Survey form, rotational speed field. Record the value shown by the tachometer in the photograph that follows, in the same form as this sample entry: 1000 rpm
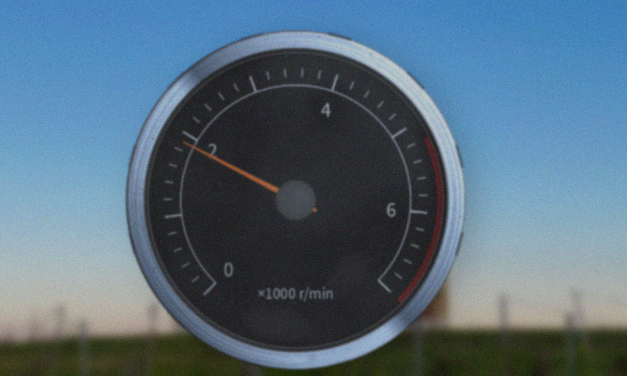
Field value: 1900 rpm
